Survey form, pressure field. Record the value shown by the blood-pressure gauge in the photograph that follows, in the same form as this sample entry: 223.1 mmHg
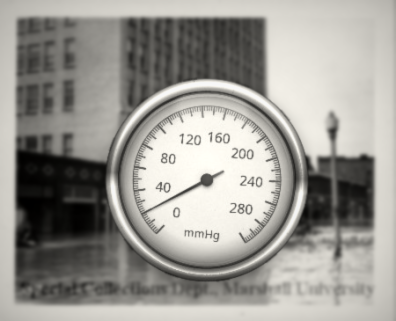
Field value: 20 mmHg
